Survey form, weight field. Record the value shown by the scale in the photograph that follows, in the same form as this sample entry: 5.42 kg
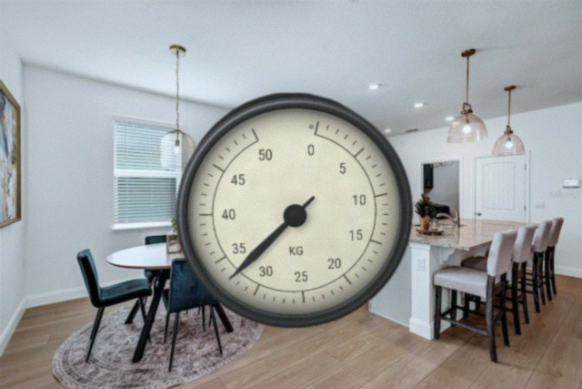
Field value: 33 kg
